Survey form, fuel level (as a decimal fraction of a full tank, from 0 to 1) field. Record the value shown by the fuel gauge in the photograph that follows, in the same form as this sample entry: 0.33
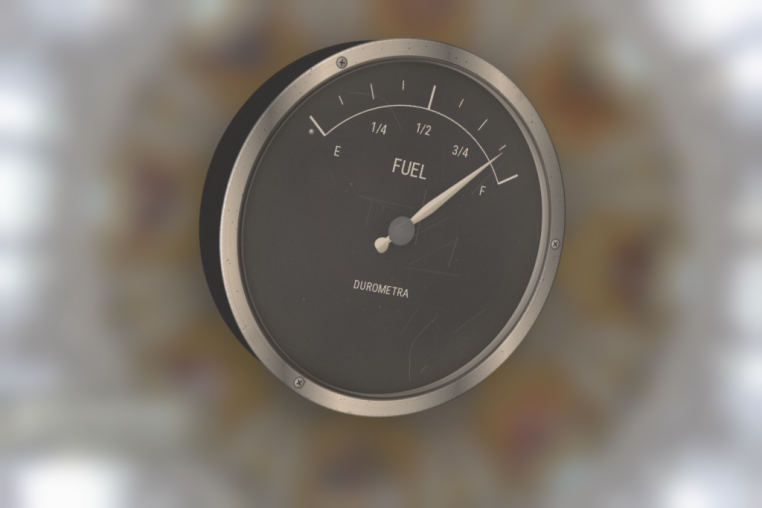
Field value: 0.875
